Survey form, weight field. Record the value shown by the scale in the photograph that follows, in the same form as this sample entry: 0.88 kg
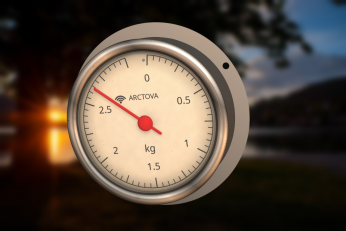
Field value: 2.65 kg
